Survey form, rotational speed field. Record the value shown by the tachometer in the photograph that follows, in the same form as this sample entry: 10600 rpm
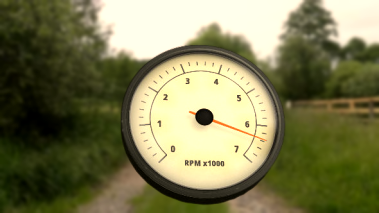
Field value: 6400 rpm
